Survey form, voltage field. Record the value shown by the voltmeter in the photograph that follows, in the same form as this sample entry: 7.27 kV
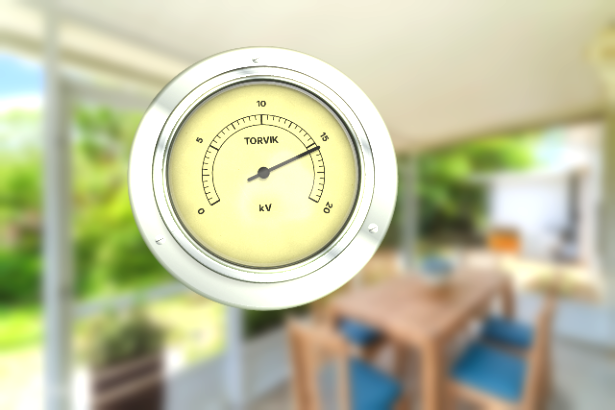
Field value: 15.5 kV
